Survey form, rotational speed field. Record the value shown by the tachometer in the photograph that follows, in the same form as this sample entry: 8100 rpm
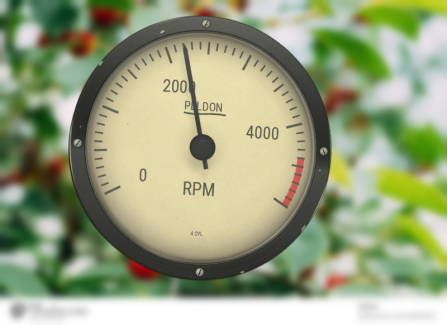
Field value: 2200 rpm
